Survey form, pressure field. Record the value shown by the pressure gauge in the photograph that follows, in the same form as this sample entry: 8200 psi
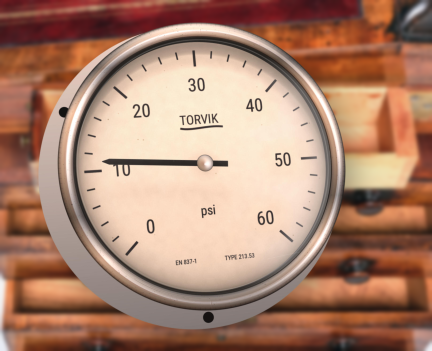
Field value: 11 psi
